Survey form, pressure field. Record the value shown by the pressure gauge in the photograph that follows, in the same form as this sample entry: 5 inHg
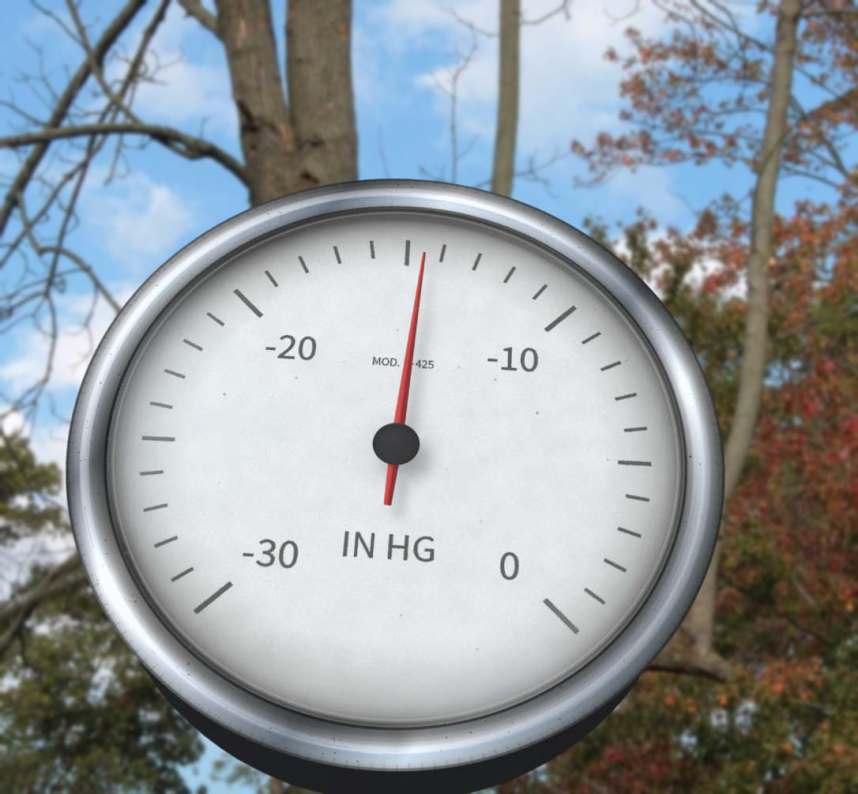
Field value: -14.5 inHg
